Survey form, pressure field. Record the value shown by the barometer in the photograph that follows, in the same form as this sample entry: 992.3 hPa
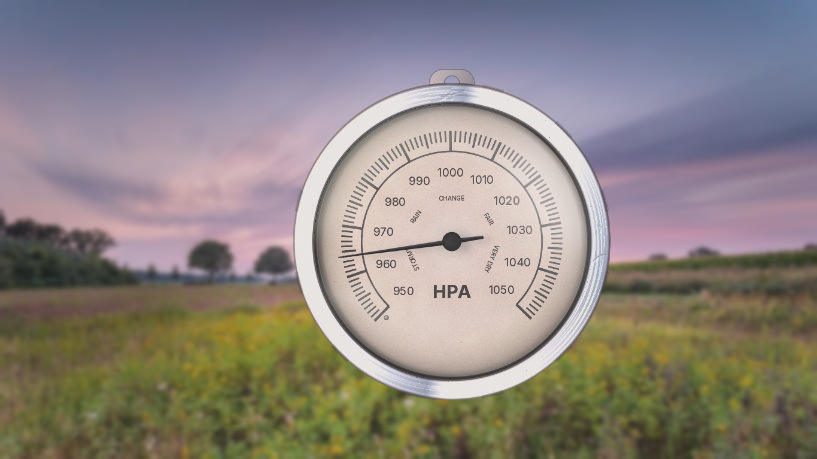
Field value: 964 hPa
